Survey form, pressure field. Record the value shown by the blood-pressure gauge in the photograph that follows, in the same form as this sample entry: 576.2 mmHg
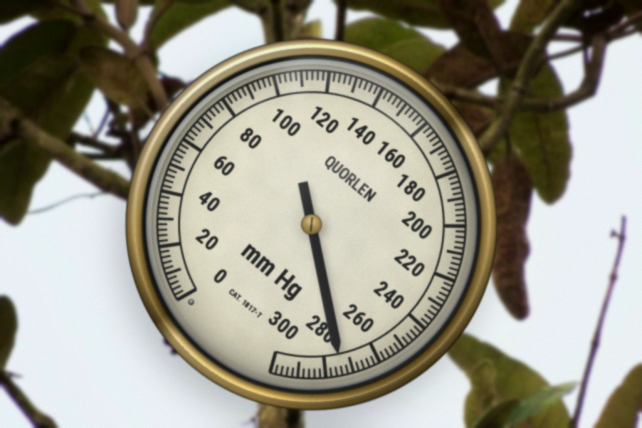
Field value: 274 mmHg
